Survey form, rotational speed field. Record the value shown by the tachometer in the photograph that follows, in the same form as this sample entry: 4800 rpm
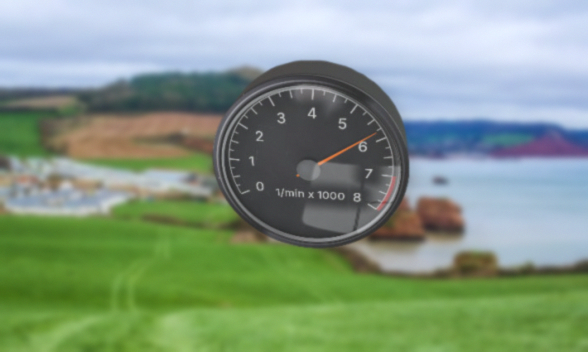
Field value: 5750 rpm
